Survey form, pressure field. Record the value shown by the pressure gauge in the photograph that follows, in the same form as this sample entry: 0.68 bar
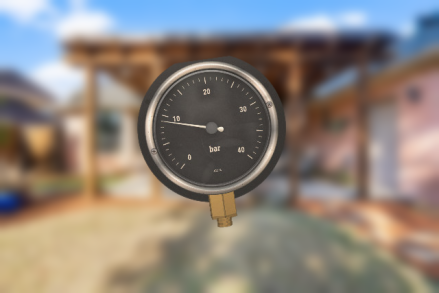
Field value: 9 bar
